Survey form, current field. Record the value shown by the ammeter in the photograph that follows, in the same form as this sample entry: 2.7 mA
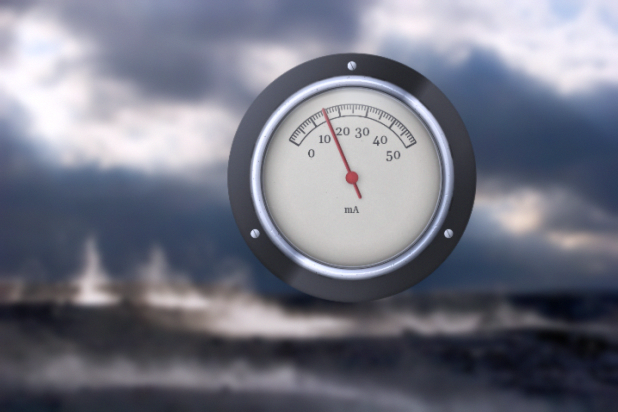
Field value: 15 mA
